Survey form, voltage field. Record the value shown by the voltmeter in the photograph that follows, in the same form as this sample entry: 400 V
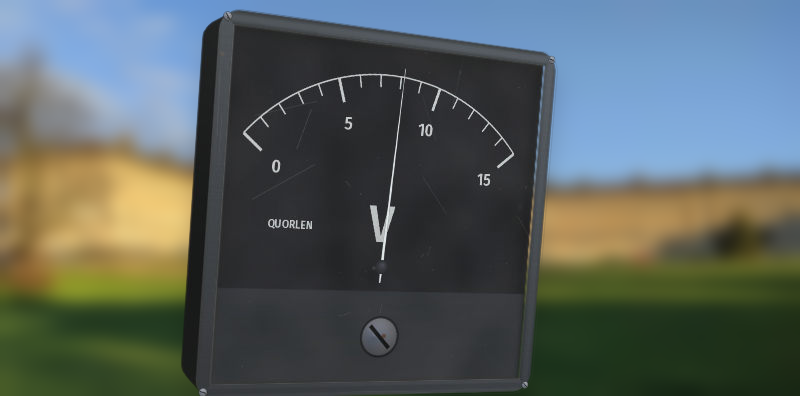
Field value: 8 V
